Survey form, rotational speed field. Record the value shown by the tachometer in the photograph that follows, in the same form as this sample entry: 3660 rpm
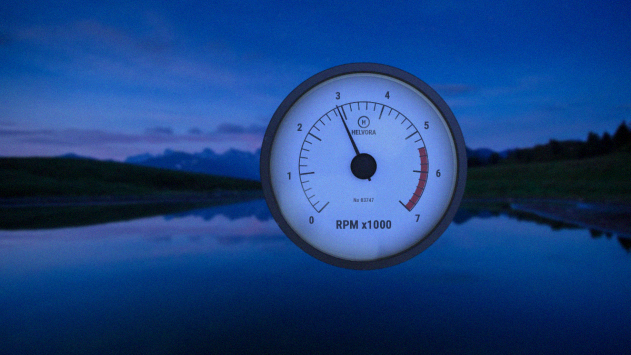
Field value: 2900 rpm
